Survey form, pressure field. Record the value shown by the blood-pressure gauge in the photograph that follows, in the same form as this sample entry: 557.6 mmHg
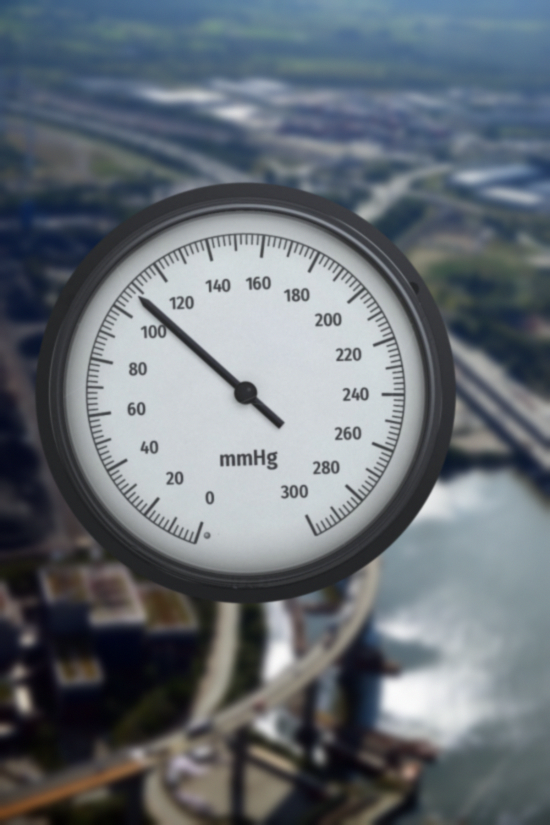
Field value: 108 mmHg
